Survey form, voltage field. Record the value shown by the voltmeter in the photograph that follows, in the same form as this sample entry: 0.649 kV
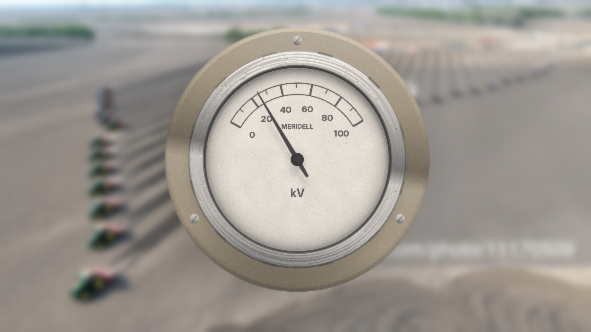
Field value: 25 kV
